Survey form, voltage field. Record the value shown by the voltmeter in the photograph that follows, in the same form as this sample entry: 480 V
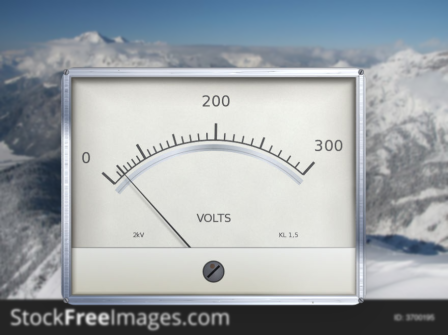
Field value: 50 V
